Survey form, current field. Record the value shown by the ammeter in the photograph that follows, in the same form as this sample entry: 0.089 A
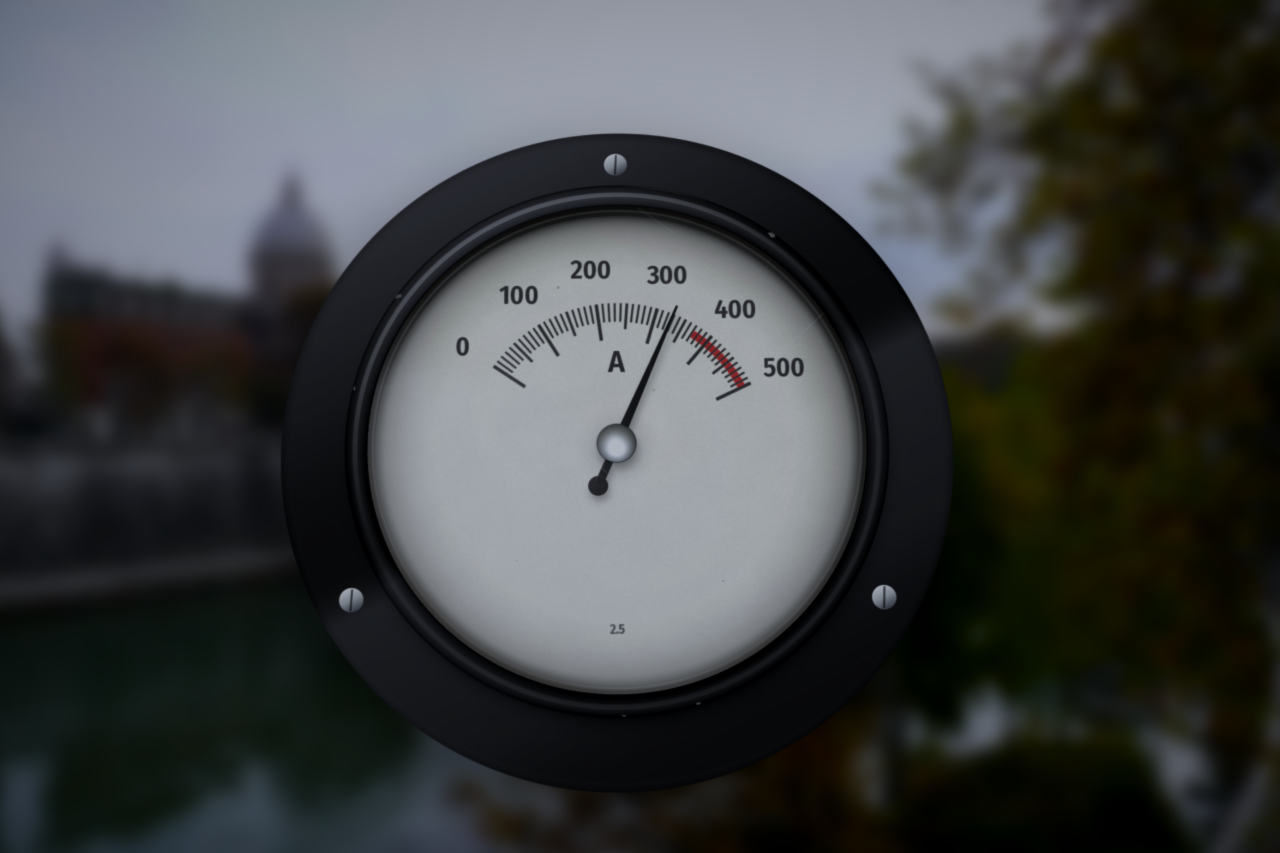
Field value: 330 A
